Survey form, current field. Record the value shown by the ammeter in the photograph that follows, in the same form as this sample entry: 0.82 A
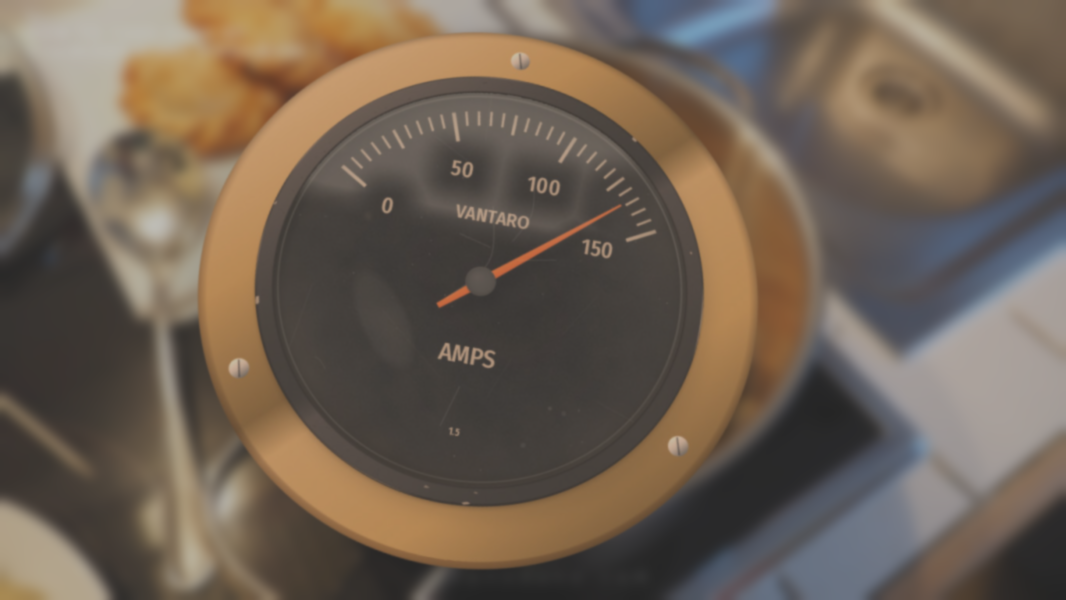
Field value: 135 A
